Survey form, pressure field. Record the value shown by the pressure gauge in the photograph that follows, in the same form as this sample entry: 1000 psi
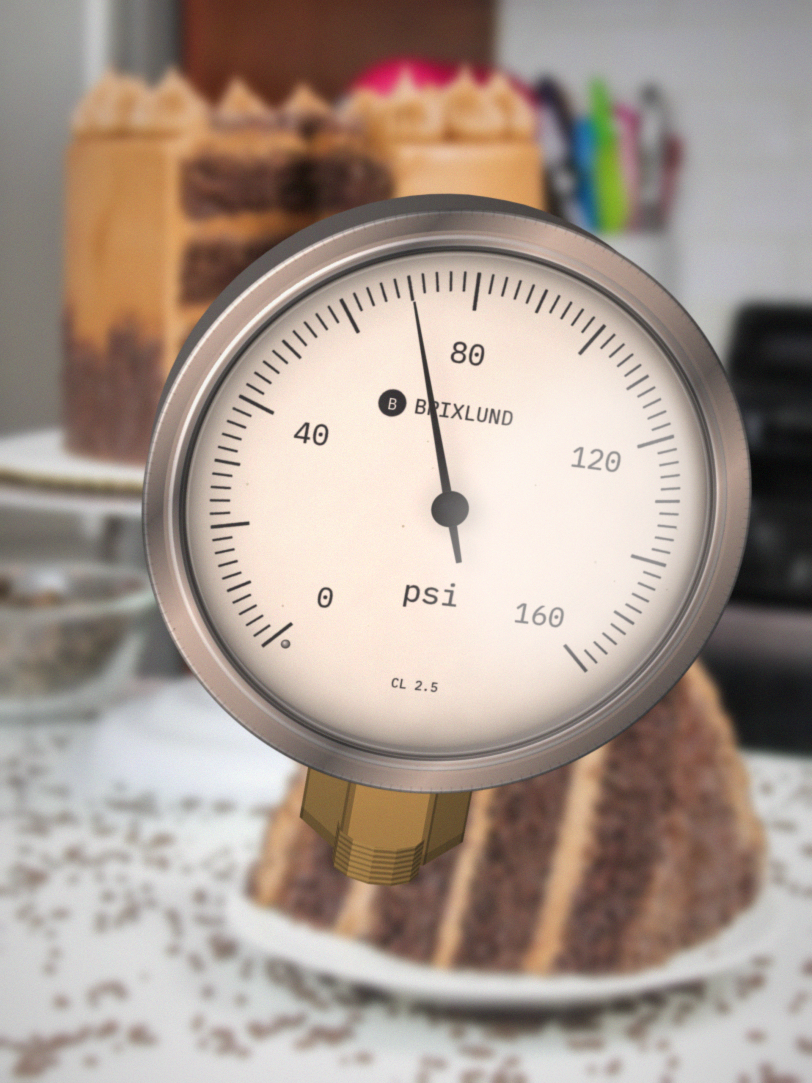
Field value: 70 psi
